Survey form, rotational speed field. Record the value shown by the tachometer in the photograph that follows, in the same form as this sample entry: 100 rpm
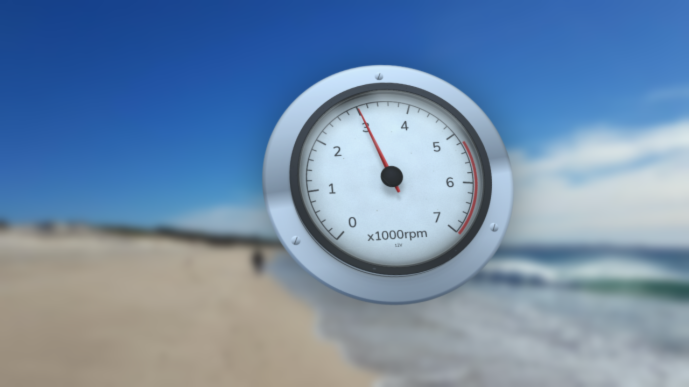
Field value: 3000 rpm
